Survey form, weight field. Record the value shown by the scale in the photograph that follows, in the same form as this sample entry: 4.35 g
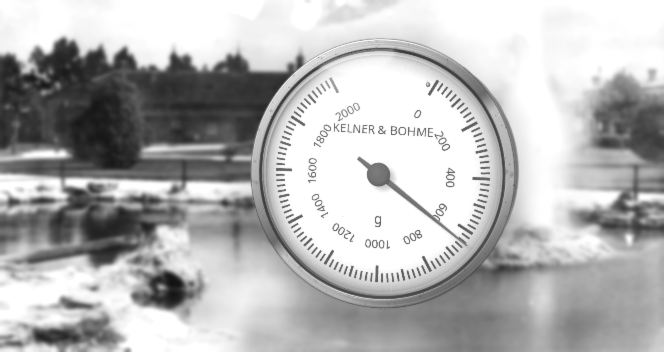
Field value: 640 g
